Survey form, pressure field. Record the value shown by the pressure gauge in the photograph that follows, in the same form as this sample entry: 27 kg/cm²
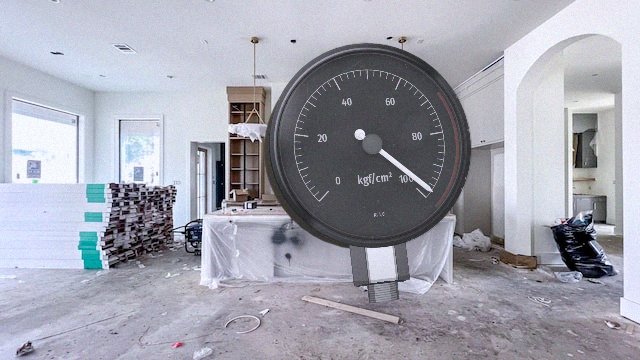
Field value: 98 kg/cm²
